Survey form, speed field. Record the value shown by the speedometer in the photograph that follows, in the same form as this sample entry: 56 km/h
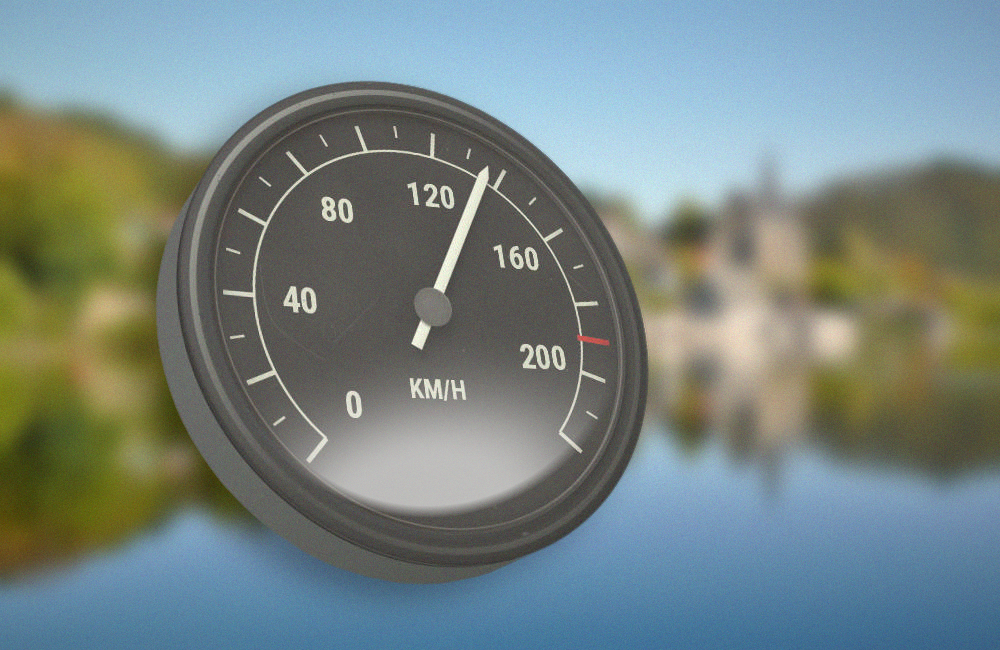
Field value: 135 km/h
